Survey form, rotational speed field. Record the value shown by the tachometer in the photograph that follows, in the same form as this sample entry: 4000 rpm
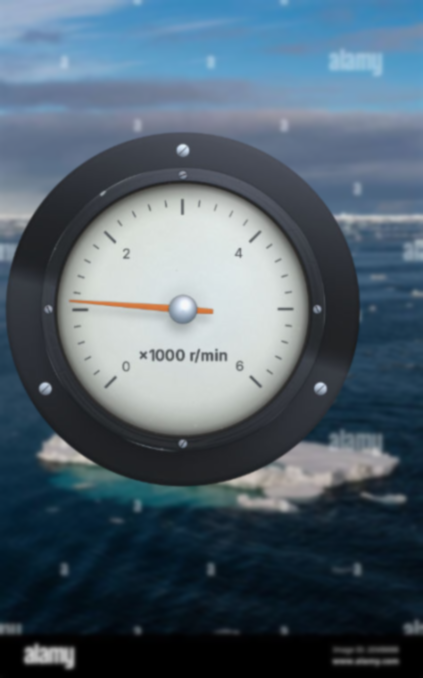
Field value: 1100 rpm
